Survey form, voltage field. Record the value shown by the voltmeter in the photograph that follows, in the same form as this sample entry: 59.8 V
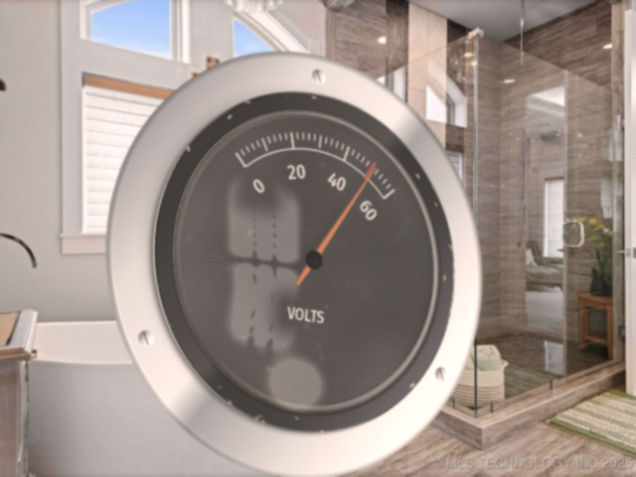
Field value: 50 V
